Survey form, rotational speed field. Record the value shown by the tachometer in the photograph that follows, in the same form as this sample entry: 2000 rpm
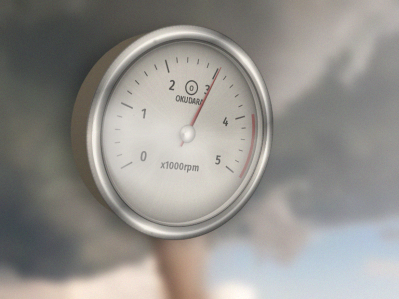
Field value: 3000 rpm
